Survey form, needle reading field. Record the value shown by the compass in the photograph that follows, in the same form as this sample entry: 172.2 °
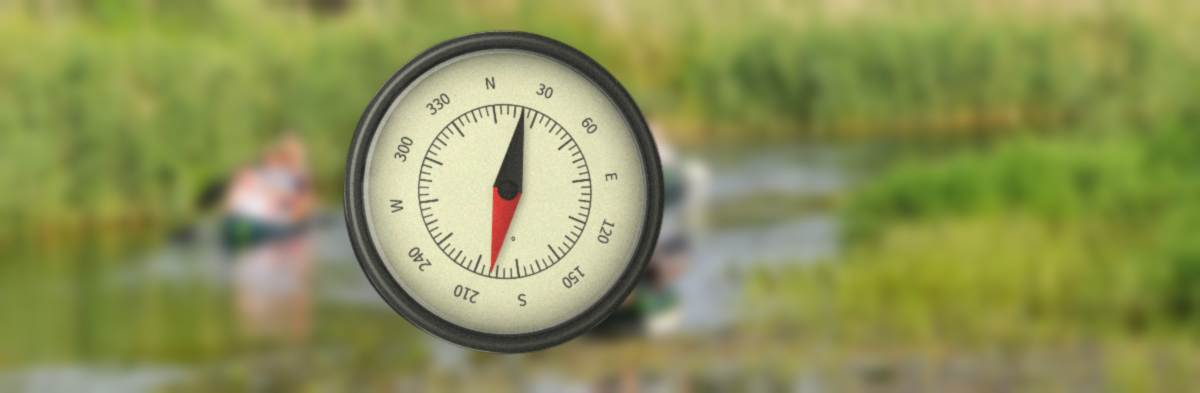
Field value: 200 °
